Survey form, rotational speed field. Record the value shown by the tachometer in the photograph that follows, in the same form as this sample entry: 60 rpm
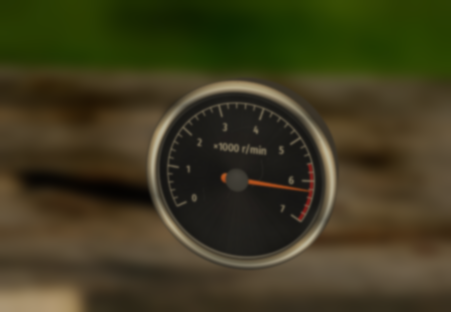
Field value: 6200 rpm
